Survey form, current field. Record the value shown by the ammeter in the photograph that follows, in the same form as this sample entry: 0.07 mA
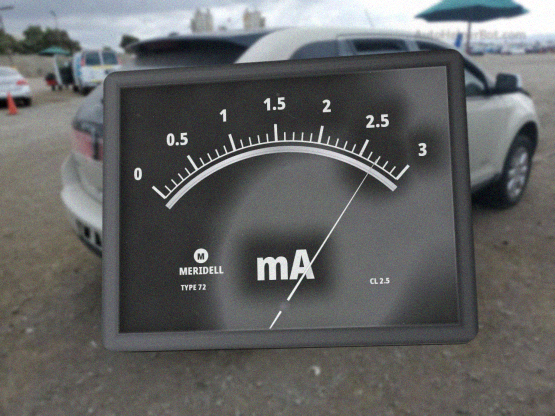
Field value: 2.7 mA
